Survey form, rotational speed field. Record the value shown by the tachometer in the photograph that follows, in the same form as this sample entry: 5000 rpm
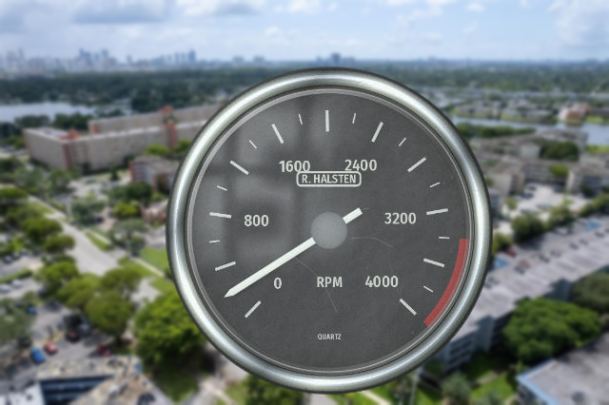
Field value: 200 rpm
